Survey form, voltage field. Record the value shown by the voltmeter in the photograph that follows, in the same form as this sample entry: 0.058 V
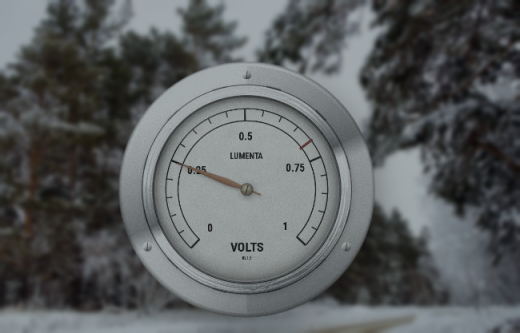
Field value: 0.25 V
